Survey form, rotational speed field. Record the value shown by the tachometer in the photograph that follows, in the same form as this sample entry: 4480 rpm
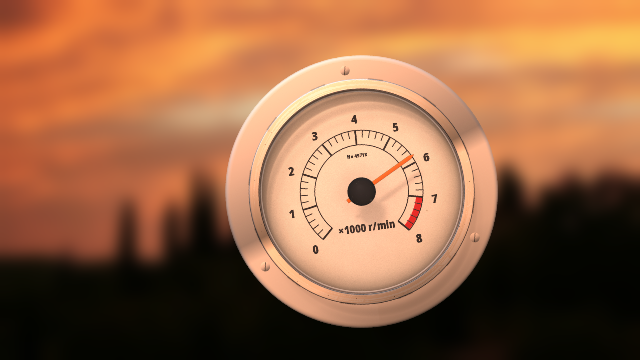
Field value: 5800 rpm
